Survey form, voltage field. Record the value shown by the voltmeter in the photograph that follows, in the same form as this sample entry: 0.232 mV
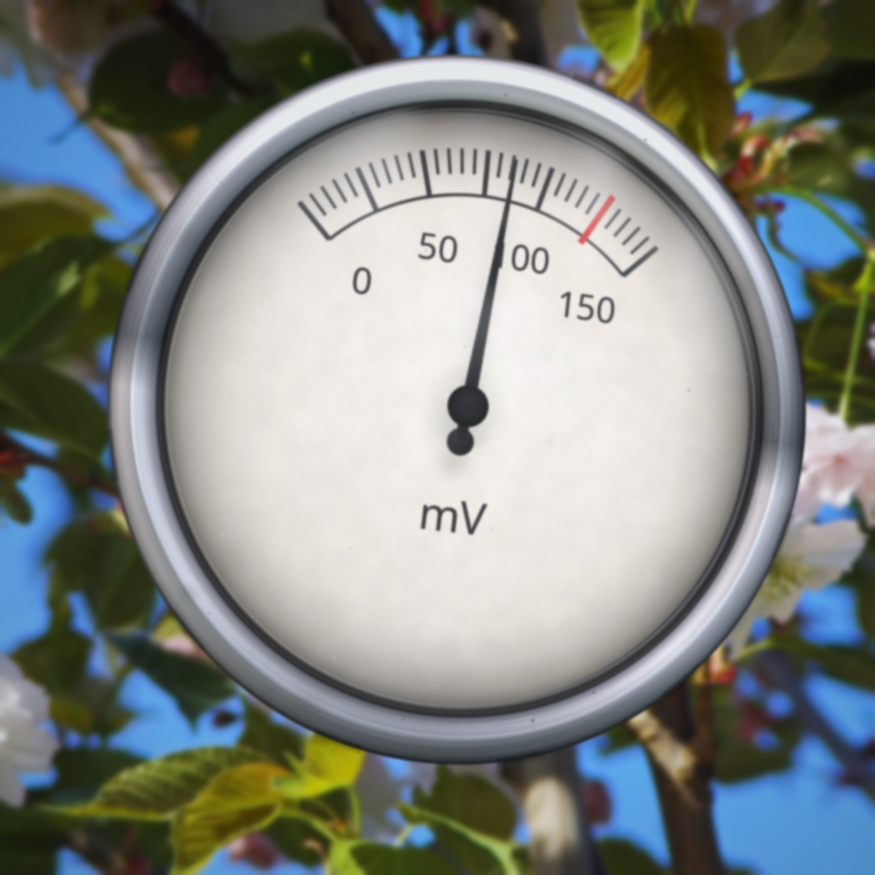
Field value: 85 mV
